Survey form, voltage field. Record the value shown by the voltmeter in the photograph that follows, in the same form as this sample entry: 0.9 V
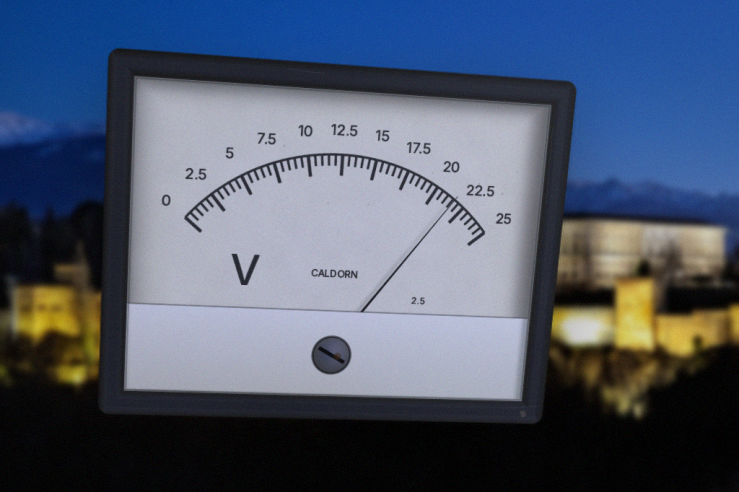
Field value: 21.5 V
